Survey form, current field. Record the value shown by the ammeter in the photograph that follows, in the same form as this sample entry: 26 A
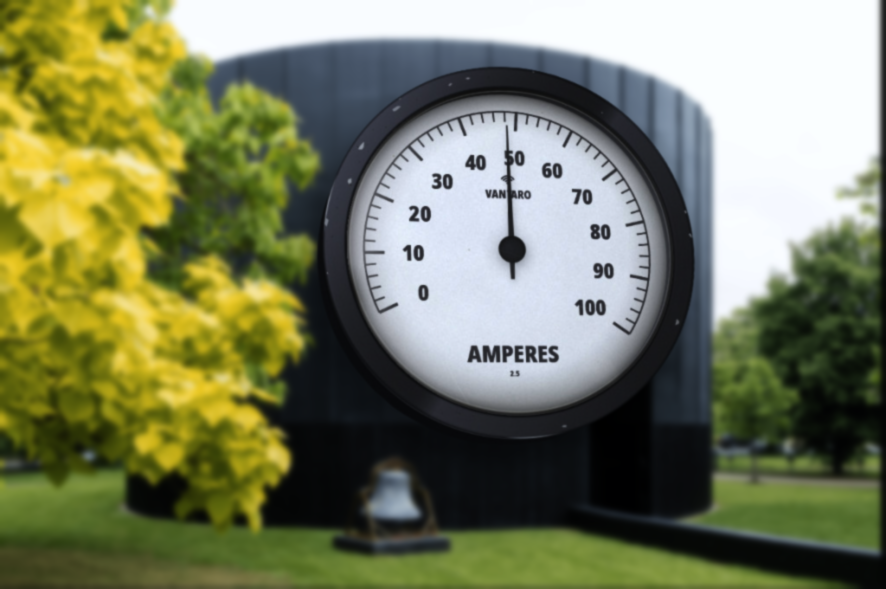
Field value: 48 A
